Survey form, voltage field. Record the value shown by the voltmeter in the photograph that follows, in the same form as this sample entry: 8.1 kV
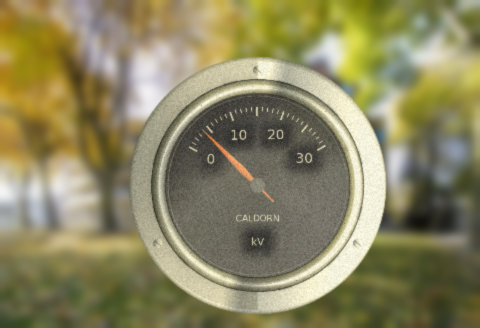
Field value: 4 kV
